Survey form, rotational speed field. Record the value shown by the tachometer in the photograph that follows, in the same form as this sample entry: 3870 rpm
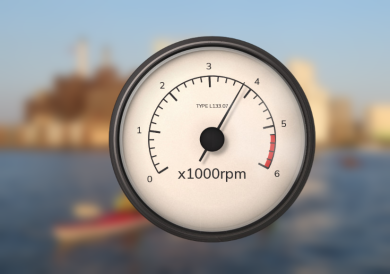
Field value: 3800 rpm
